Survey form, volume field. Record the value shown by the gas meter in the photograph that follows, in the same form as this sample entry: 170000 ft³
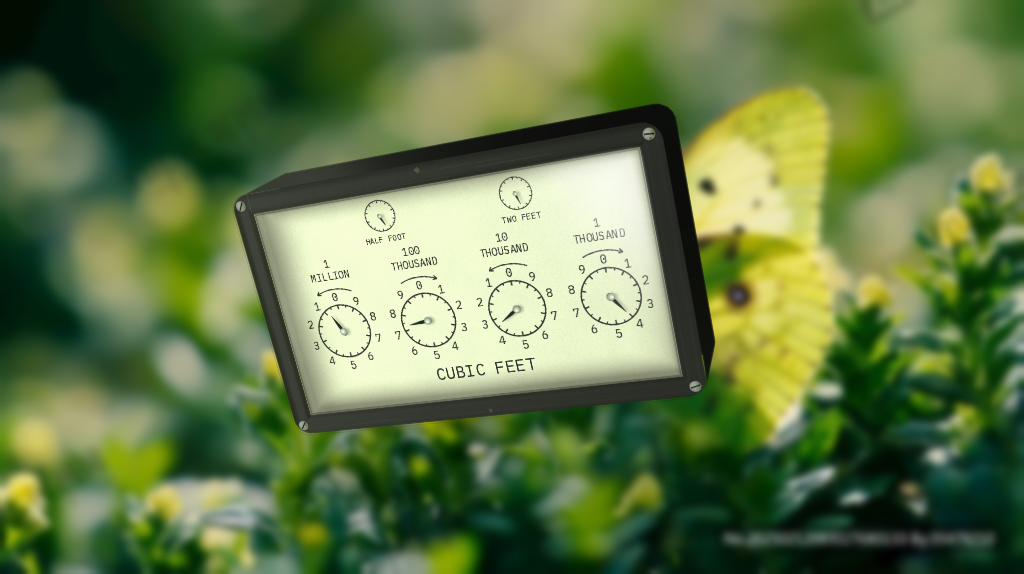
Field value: 73400 ft³
